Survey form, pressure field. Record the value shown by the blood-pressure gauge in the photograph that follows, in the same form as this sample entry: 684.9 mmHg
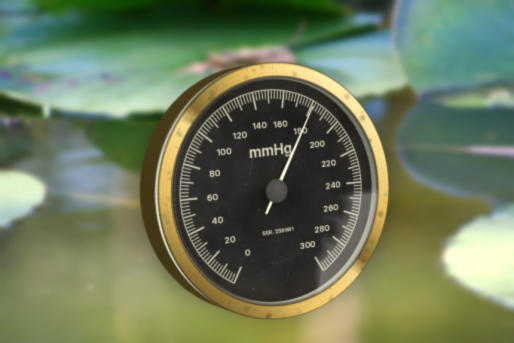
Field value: 180 mmHg
